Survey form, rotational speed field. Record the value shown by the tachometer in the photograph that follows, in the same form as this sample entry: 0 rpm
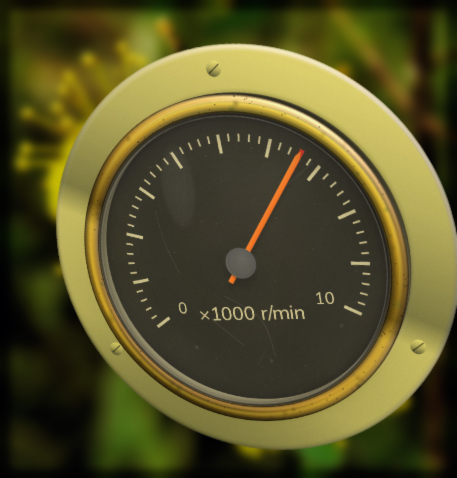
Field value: 6600 rpm
